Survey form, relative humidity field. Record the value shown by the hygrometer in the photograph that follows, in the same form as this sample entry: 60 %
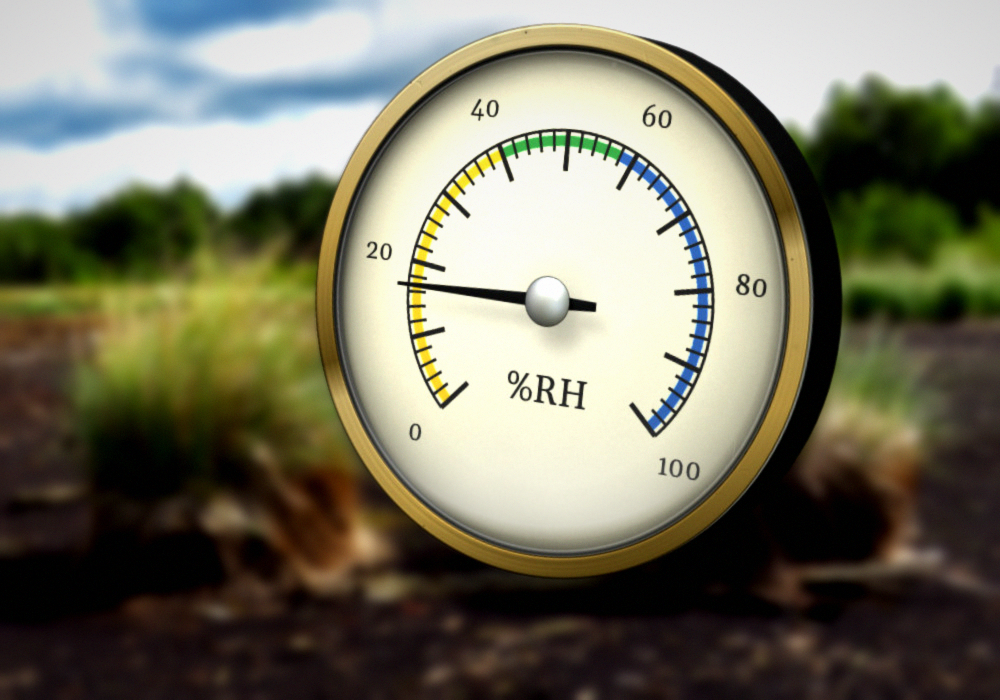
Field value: 17 %
